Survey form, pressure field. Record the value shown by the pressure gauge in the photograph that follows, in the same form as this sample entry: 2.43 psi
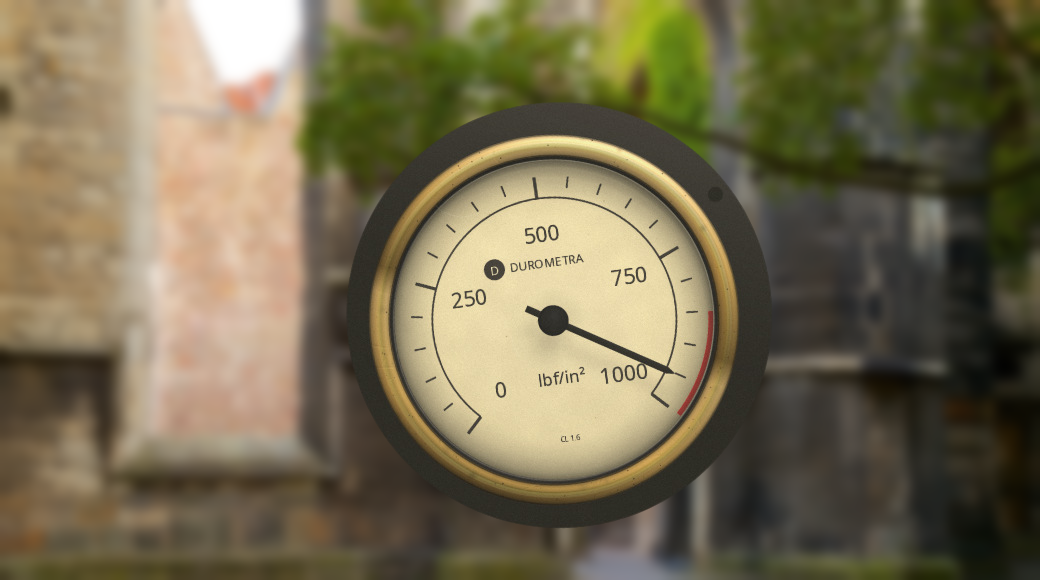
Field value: 950 psi
